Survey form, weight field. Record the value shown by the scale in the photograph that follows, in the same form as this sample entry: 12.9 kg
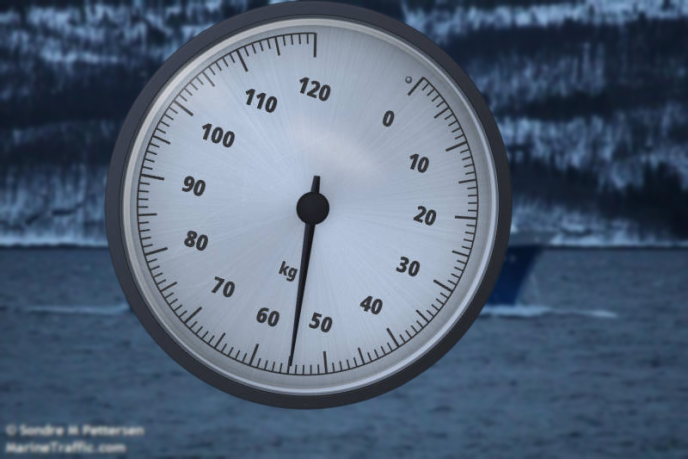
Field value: 55 kg
